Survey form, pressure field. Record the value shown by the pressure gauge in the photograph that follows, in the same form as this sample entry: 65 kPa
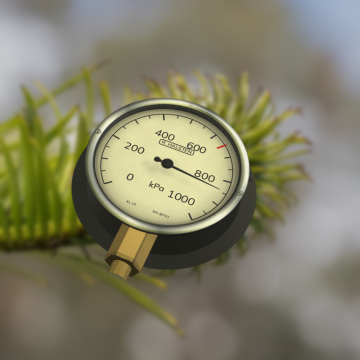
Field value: 850 kPa
